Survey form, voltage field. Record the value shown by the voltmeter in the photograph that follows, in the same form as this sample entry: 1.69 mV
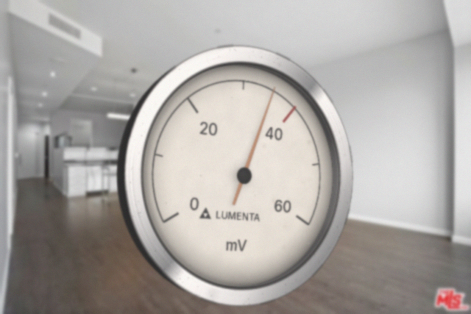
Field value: 35 mV
